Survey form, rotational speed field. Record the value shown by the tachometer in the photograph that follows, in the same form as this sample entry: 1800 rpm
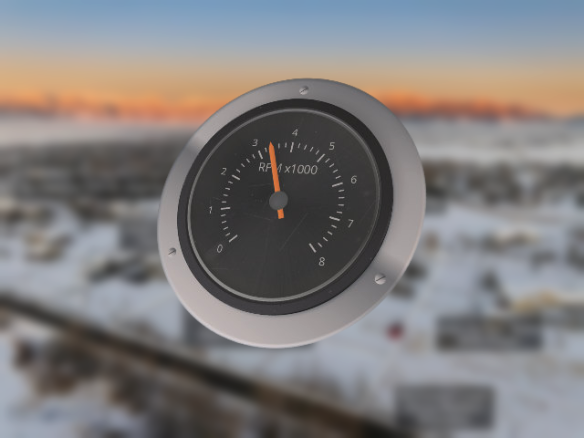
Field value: 3400 rpm
